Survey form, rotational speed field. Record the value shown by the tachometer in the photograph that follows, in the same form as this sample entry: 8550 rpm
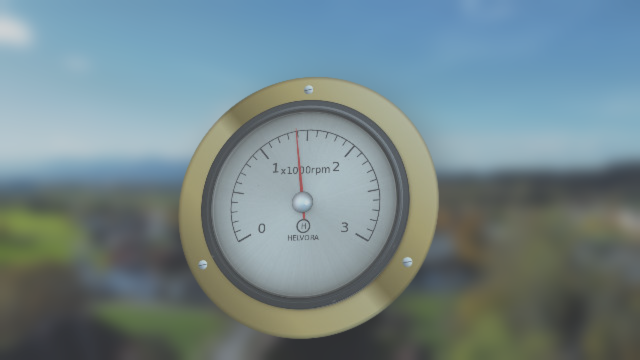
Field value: 1400 rpm
